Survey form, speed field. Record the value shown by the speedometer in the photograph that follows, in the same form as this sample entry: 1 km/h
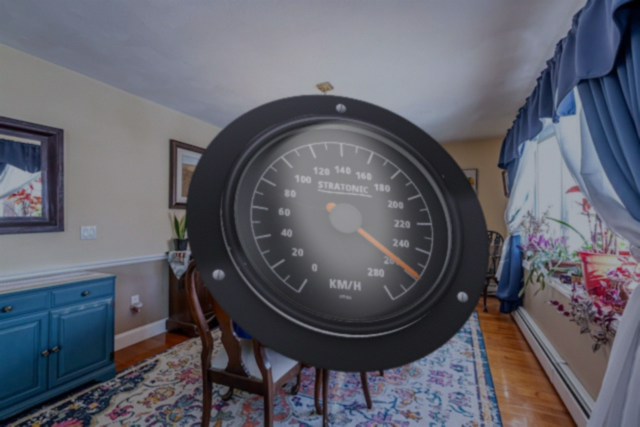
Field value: 260 km/h
